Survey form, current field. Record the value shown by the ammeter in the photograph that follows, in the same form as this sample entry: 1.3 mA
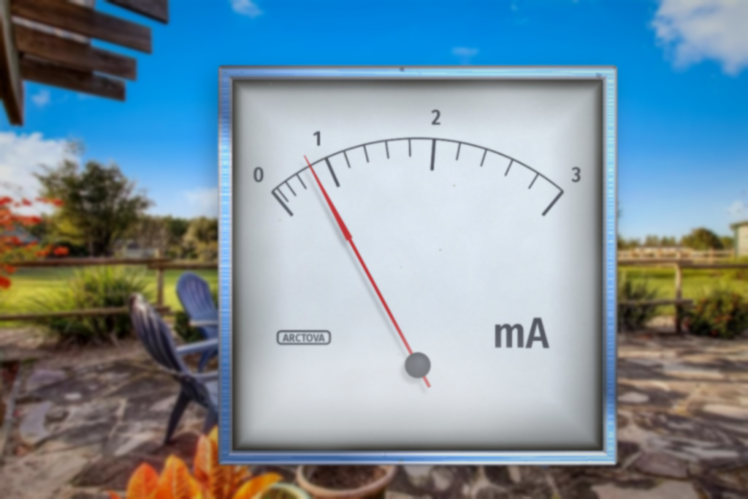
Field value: 0.8 mA
